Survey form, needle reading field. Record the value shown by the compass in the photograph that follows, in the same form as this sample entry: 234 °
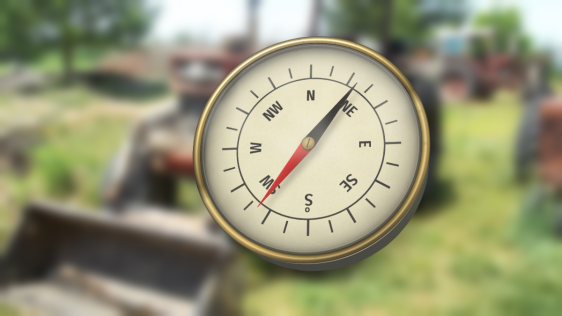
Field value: 217.5 °
